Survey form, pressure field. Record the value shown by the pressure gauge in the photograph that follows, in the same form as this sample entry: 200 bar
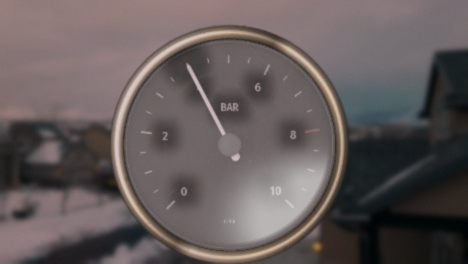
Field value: 4 bar
